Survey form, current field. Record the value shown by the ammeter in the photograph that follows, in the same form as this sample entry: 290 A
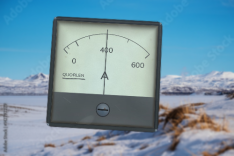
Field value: 400 A
